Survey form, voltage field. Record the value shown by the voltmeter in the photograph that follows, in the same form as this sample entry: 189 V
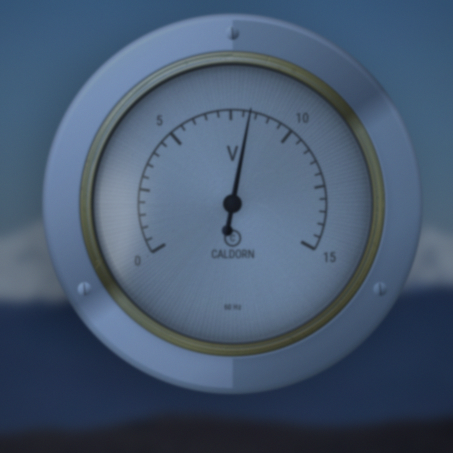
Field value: 8.25 V
